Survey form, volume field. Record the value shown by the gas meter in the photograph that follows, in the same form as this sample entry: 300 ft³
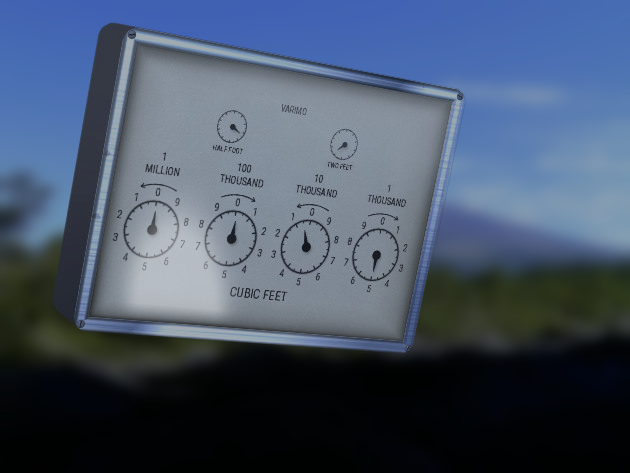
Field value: 500 ft³
